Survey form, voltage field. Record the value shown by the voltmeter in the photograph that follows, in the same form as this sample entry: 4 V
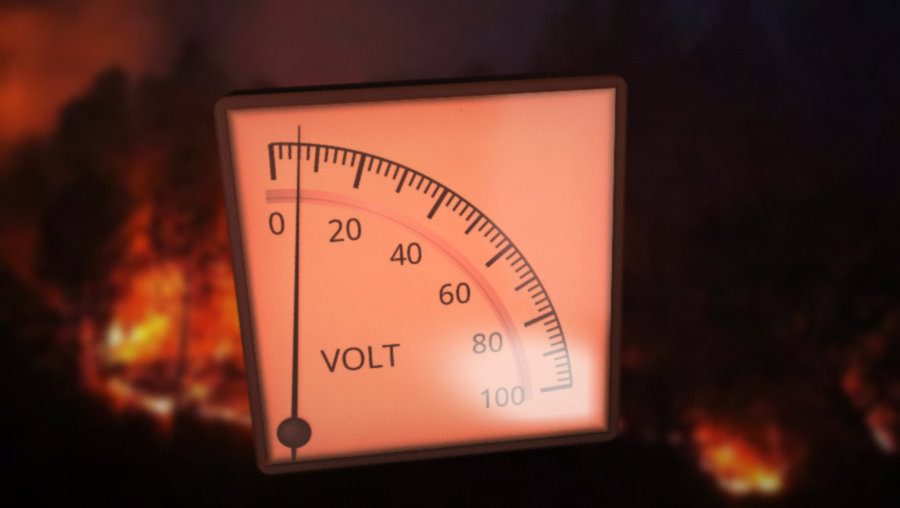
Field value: 6 V
